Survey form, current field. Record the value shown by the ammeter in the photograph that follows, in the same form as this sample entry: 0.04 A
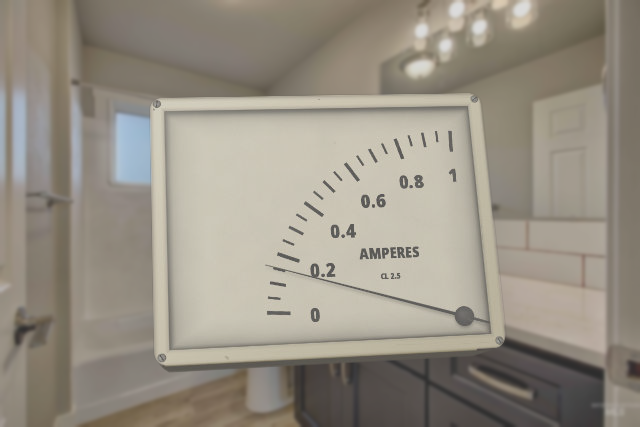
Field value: 0.15 A
